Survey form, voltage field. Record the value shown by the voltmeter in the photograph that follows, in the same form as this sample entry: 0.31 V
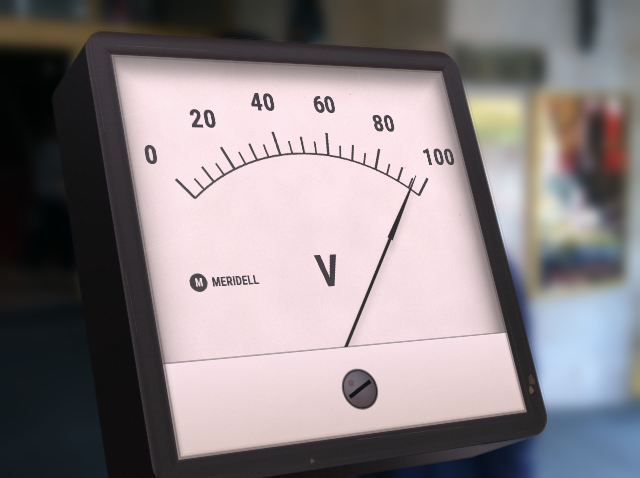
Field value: 95 V
